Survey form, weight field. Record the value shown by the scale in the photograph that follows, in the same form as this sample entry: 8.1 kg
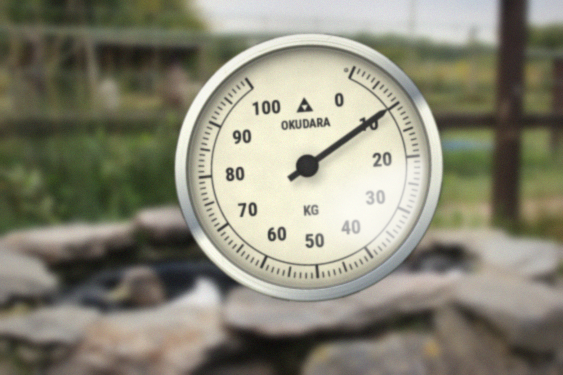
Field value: 10 kg
